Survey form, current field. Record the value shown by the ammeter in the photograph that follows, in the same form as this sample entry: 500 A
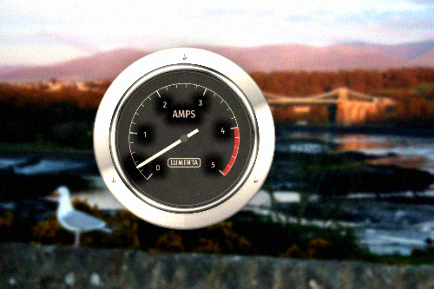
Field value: 0.3 A
